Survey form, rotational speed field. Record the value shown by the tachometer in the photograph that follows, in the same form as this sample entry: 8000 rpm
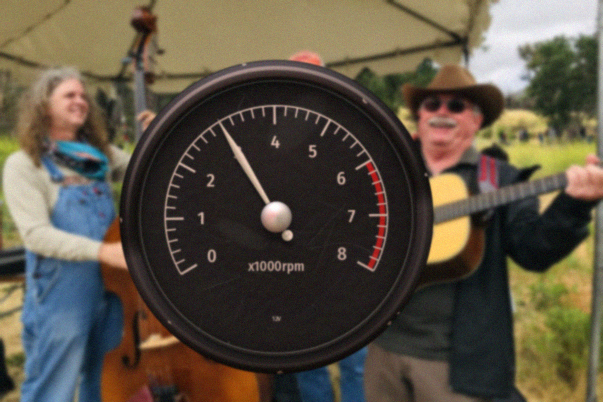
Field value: 3000 rpm
